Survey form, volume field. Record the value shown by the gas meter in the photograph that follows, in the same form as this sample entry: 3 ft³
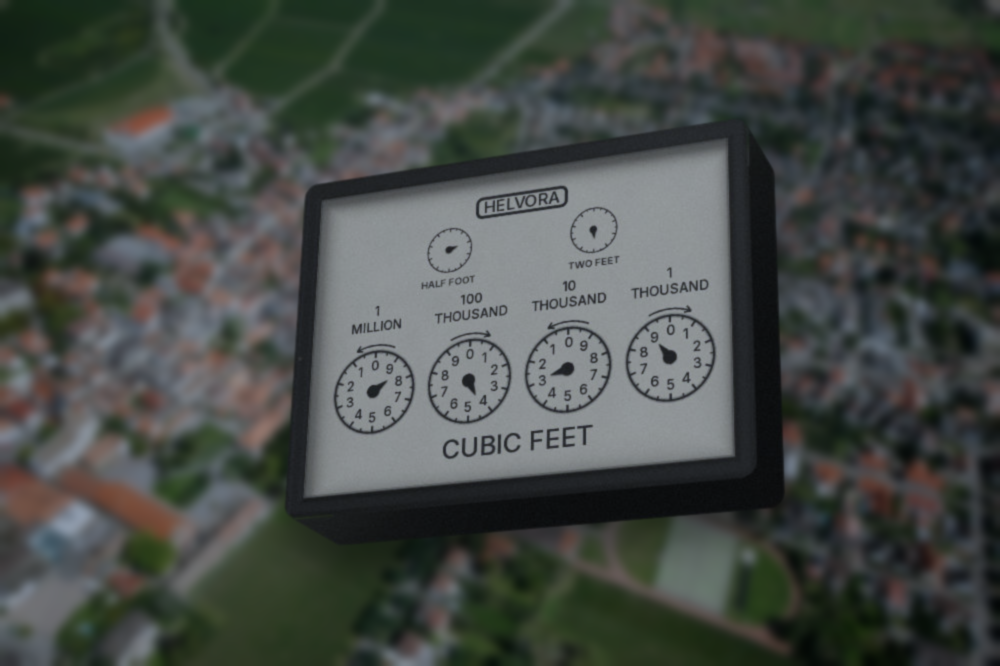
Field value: 842900 ft³
